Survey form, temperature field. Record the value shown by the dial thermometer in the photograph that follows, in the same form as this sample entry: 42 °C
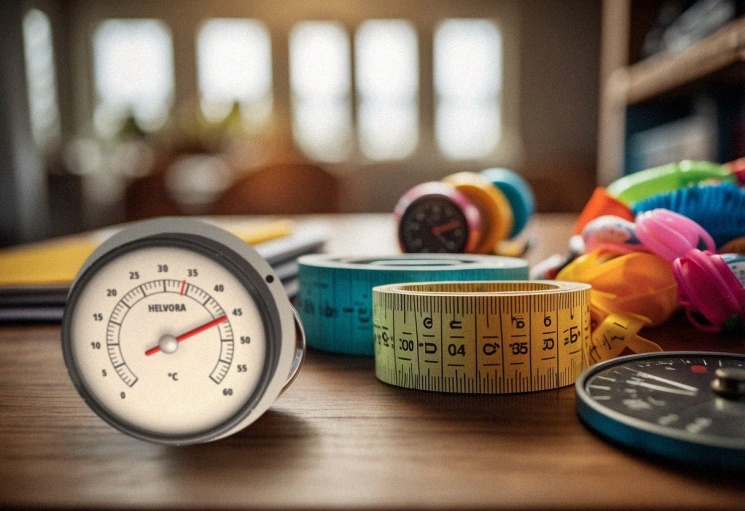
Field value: 45 °C
